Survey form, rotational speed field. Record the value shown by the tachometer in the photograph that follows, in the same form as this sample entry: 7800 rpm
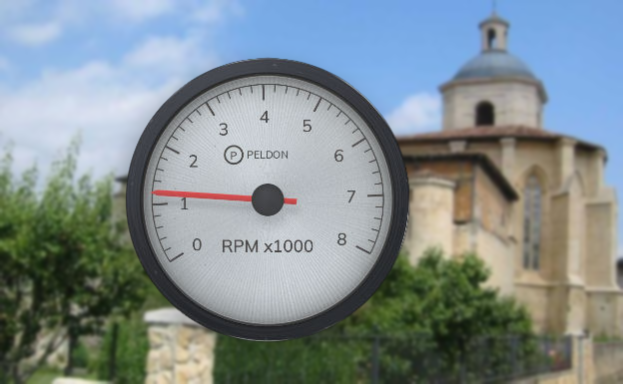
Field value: 1200 rpm
